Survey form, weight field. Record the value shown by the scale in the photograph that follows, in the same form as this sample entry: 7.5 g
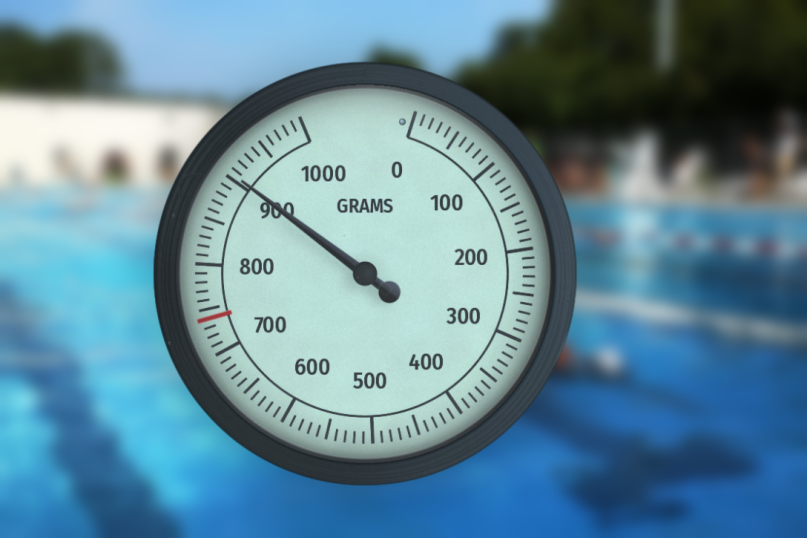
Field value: 905 g
